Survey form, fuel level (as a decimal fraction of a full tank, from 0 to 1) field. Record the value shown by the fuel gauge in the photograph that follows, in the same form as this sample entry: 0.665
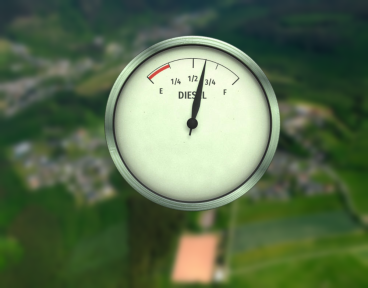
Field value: 0.625
